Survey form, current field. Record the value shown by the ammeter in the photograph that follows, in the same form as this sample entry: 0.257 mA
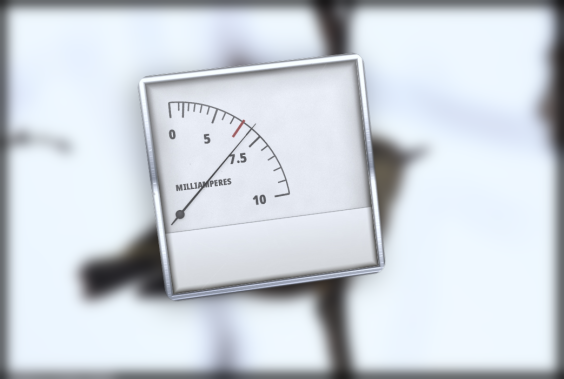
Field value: 7 mA
